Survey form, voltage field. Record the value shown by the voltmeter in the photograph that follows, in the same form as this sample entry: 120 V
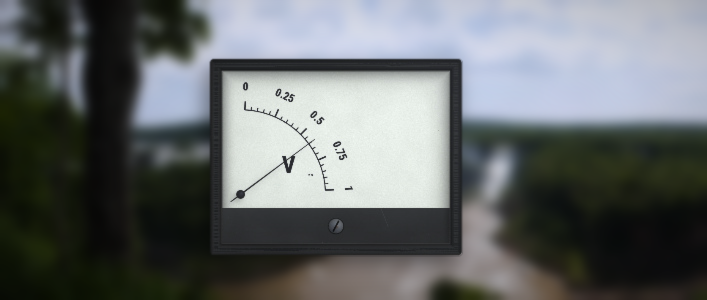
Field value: 0.6 V
